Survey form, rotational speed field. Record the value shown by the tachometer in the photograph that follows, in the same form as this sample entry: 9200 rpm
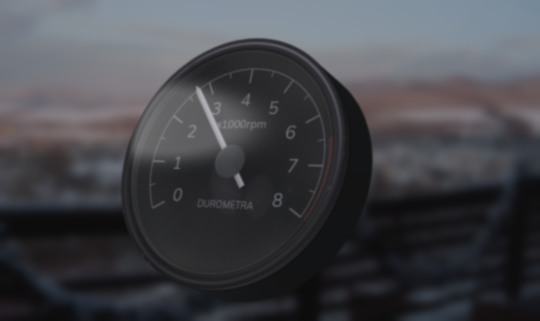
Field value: 2750 rpm
